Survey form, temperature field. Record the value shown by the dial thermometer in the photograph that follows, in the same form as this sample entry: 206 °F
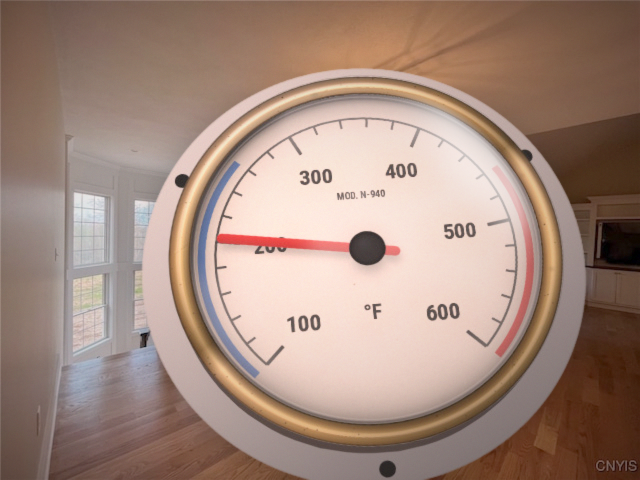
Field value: 200 °F
